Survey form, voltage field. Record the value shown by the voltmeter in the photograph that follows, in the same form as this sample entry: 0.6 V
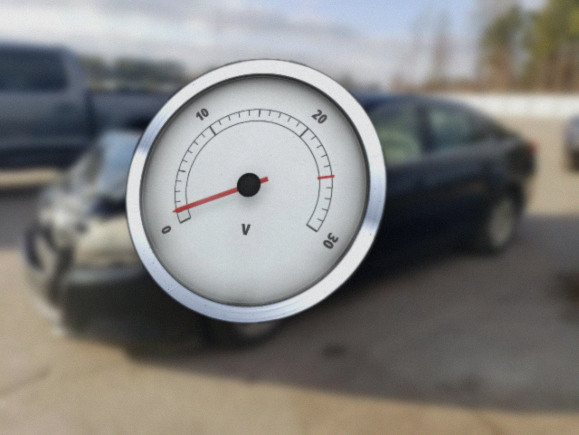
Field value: 1 V
